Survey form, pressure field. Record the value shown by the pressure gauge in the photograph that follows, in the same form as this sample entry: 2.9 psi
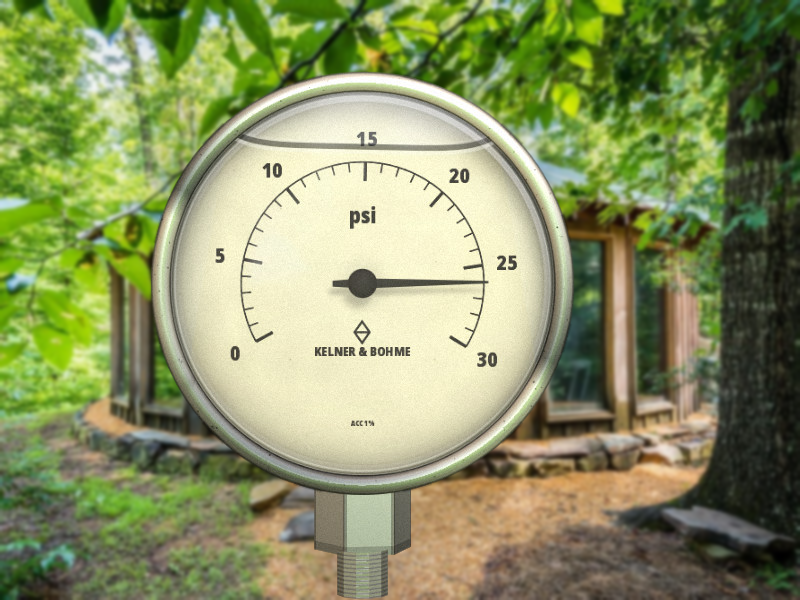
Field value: 26 psi
